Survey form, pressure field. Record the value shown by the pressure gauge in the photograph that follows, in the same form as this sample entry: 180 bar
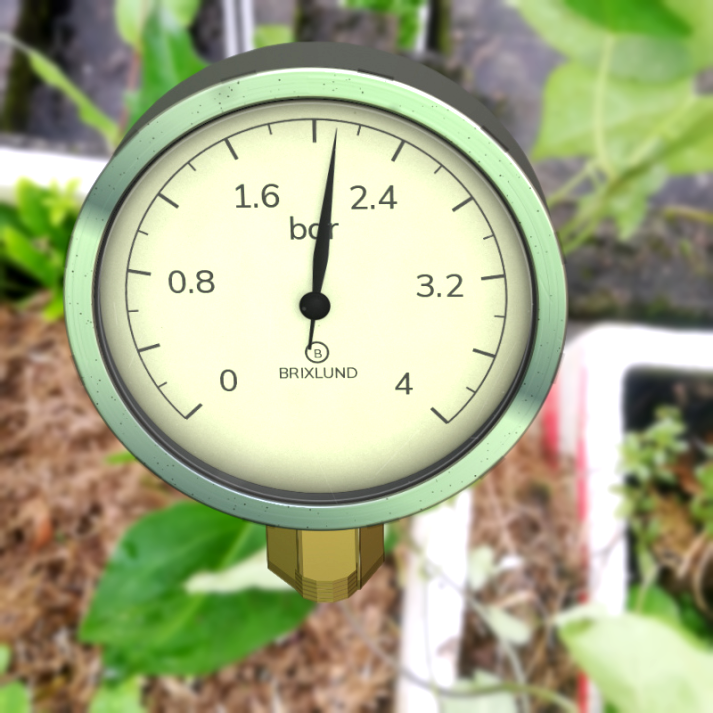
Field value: 2.1 bar
